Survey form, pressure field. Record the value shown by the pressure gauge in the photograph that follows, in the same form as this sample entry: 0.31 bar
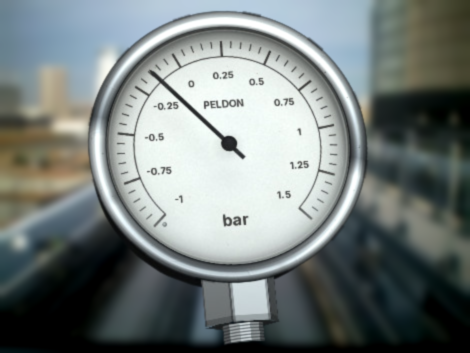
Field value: -0.15 bar
